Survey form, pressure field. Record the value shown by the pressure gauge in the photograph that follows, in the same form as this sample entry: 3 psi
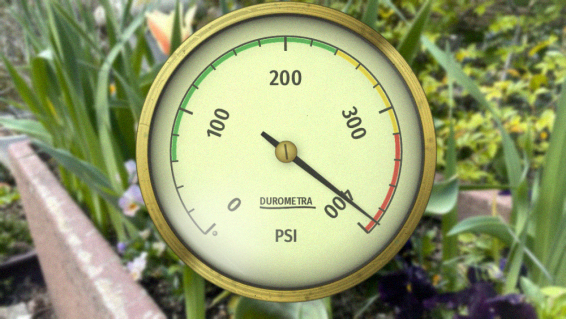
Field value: 390 psi
